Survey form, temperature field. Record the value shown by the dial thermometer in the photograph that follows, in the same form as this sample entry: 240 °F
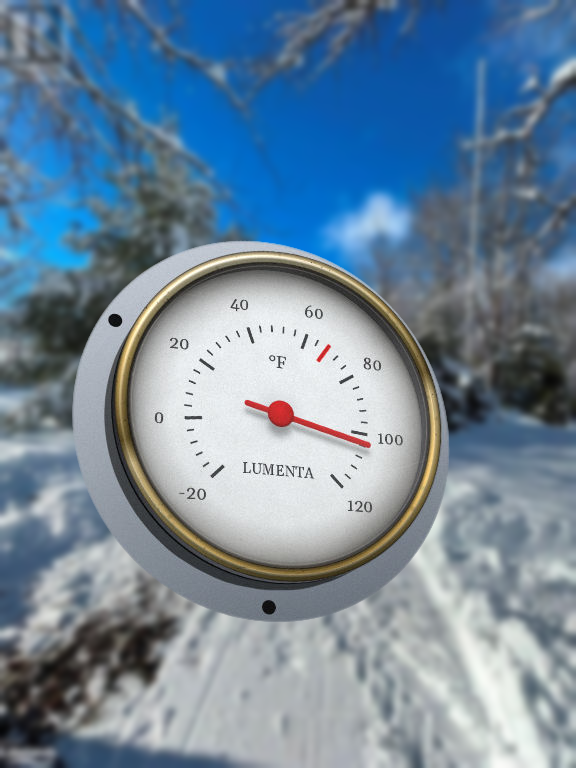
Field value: 104 °F
